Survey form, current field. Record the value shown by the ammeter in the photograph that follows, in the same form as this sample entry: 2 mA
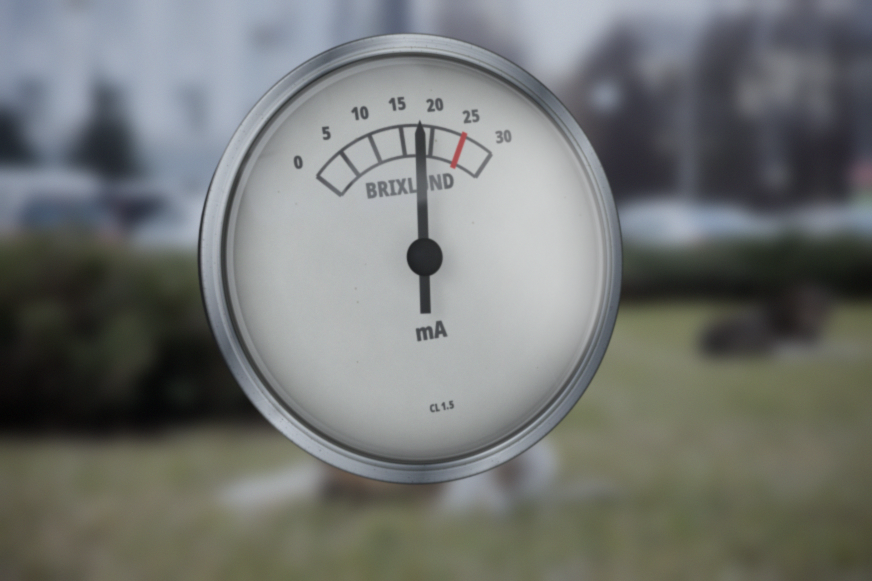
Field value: 17.5 mA
